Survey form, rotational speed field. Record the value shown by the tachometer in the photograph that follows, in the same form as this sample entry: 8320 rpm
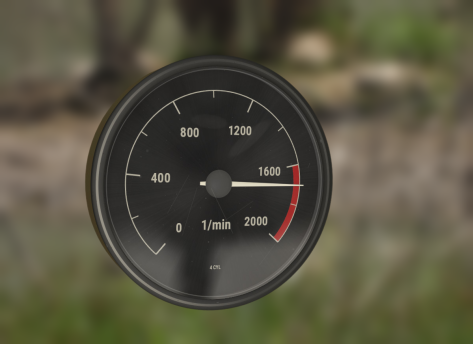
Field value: 1700 rpm
